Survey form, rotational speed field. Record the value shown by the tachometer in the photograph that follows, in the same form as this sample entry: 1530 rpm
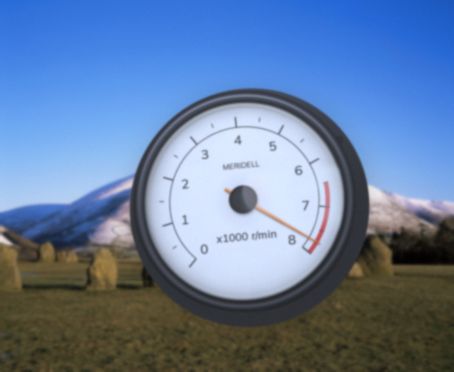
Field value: 7750 rpm
